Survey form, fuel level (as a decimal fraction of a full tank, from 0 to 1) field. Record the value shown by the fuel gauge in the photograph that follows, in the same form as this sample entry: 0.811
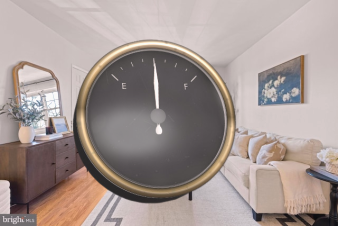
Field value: 0.5
